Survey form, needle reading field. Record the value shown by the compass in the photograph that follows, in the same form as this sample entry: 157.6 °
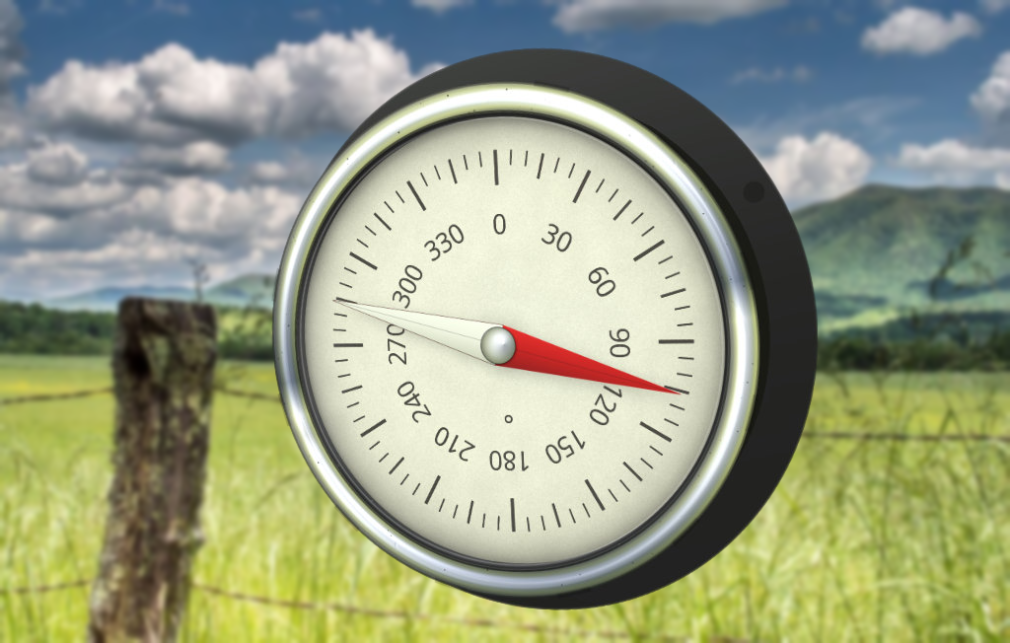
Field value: 105 °
